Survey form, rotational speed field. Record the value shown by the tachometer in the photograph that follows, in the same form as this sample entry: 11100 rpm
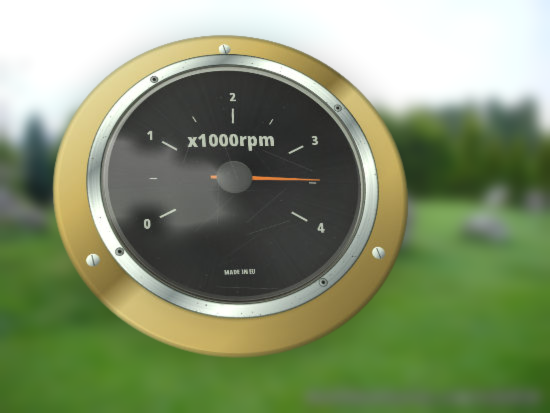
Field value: 3500 rpm
